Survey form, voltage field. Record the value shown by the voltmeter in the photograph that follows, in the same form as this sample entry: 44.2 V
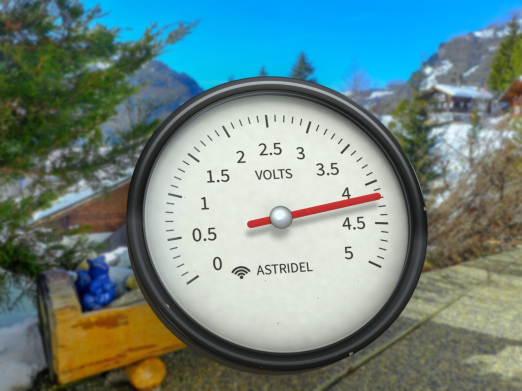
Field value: 4.2 V
